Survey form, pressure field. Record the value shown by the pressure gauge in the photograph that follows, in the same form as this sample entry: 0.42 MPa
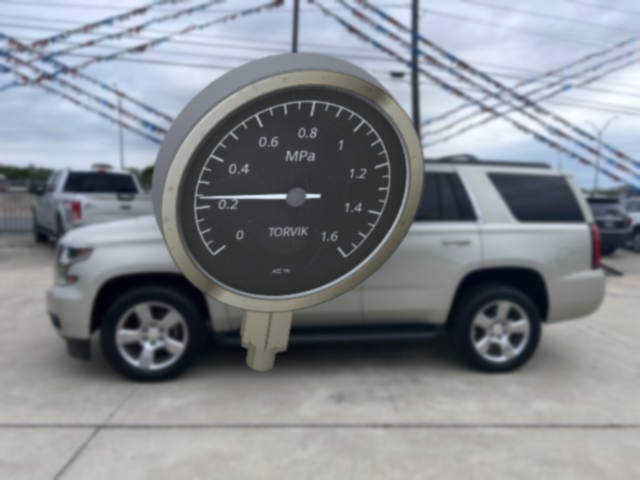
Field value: 0.25 MPa
